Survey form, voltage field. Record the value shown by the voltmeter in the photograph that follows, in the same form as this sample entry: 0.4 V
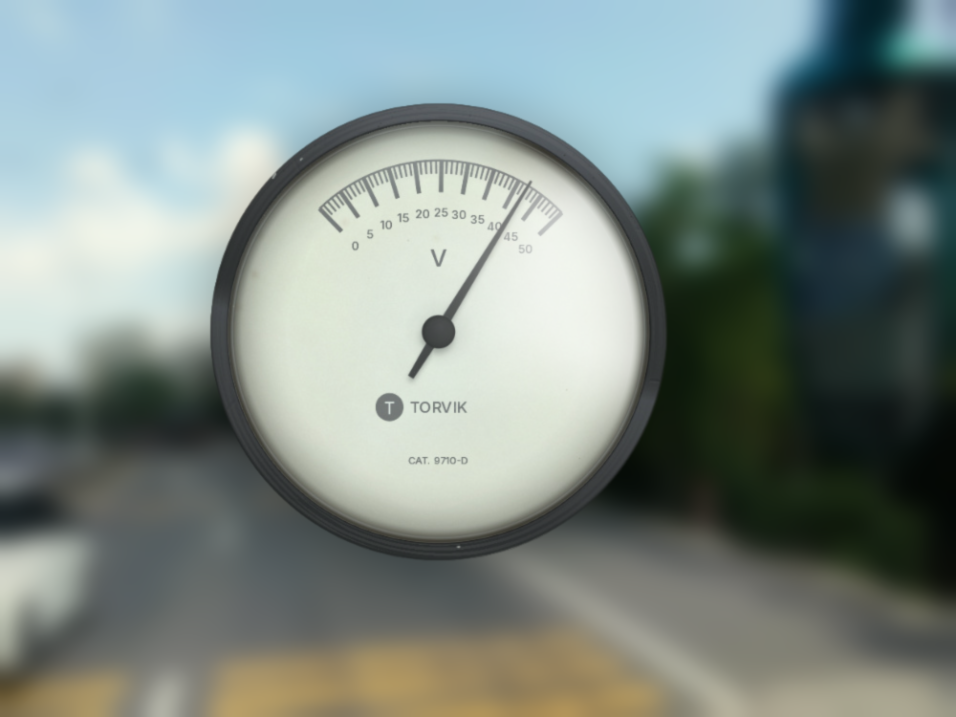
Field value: 42 V
